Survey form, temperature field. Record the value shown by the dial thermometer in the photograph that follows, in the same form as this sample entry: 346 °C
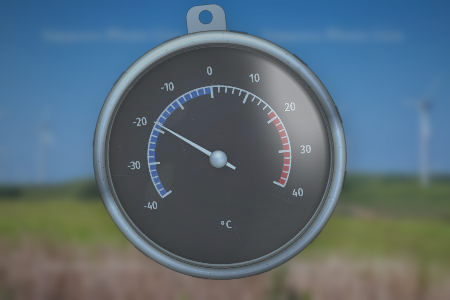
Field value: -18 °C
